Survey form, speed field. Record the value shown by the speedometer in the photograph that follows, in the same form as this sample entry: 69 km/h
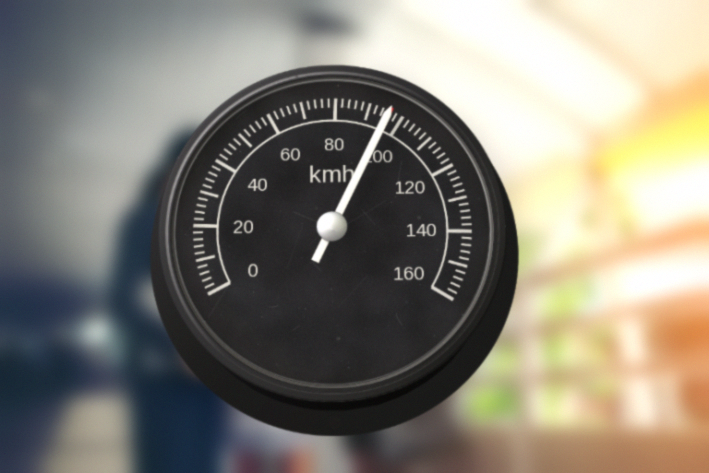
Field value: 96 km/h
